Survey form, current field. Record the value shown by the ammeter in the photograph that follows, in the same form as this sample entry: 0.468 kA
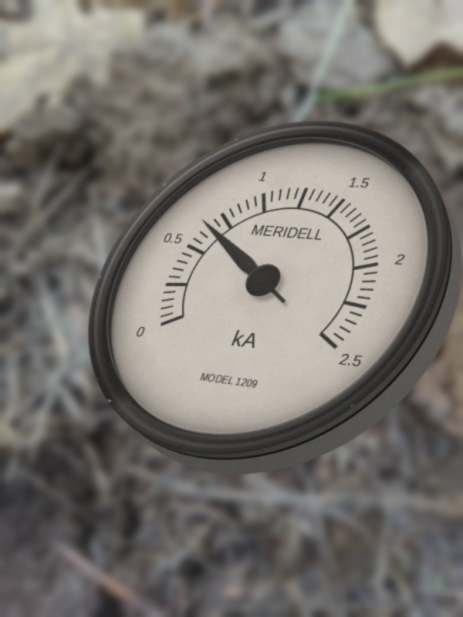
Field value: 0.65 kA
